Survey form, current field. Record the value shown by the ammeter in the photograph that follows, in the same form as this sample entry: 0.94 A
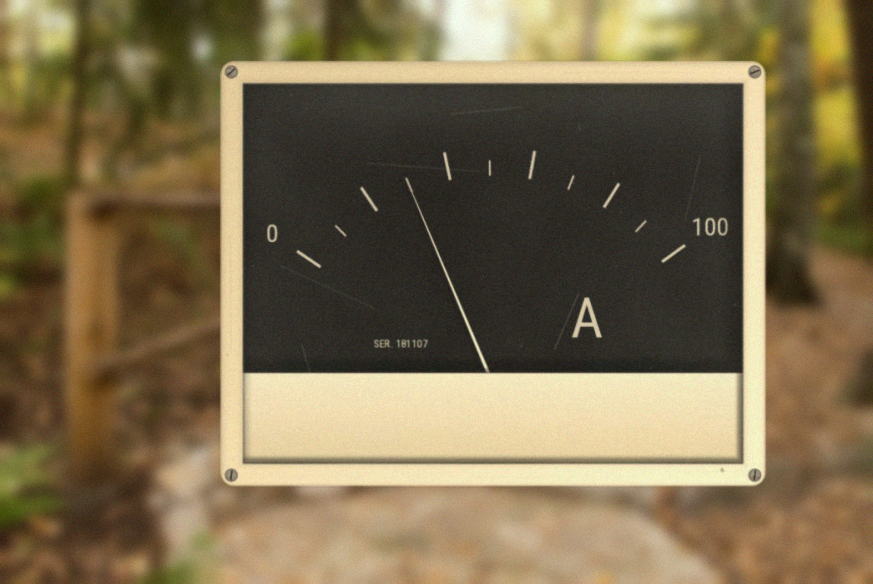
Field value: 30 A
